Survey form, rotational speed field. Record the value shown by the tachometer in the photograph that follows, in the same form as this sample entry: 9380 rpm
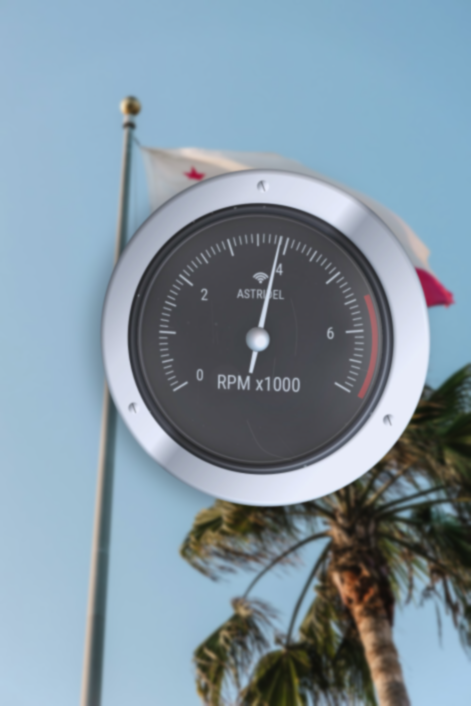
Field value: 3900 rpm
